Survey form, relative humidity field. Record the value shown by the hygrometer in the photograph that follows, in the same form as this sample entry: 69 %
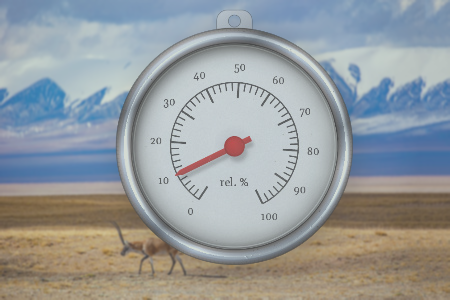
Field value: 10 %
